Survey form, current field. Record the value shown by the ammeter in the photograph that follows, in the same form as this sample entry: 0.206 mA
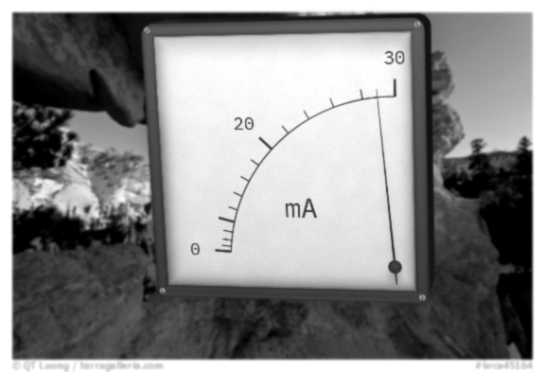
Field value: 29 mA
